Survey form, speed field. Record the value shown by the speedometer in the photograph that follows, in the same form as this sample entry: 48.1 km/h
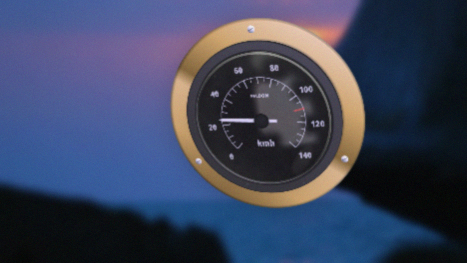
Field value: 25 km/h
